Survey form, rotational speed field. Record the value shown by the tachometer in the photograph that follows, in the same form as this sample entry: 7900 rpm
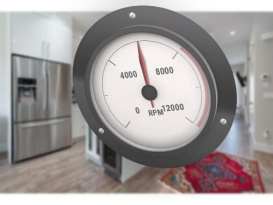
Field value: 6000 rpm
